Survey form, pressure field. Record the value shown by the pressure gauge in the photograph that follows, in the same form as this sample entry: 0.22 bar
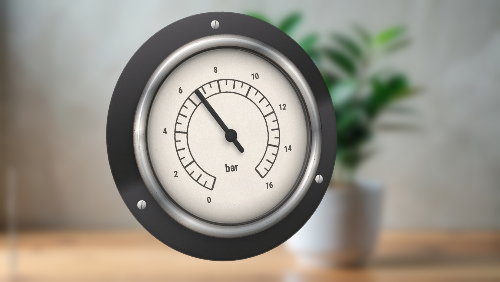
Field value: 6.5 bar
